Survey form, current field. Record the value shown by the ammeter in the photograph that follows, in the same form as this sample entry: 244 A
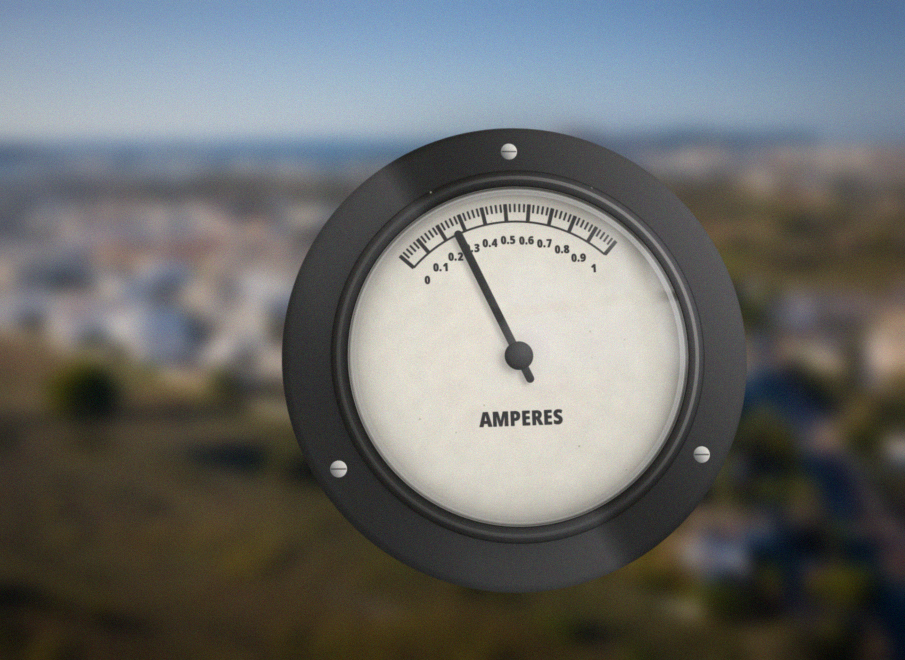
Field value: 0.26 A
